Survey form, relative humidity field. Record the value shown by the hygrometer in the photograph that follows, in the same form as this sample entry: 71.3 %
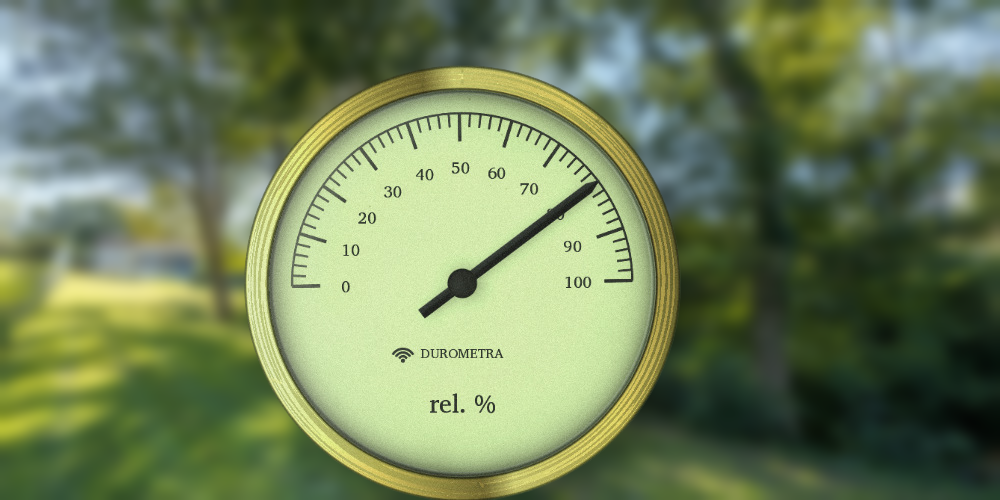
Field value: 80 %
